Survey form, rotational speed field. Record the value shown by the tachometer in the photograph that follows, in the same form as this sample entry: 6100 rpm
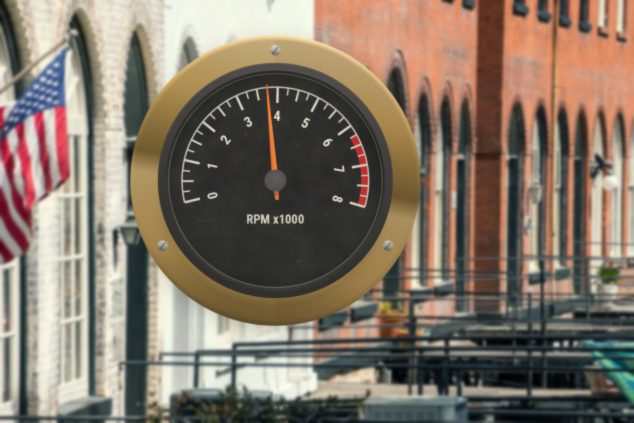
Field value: 3750 rpm
